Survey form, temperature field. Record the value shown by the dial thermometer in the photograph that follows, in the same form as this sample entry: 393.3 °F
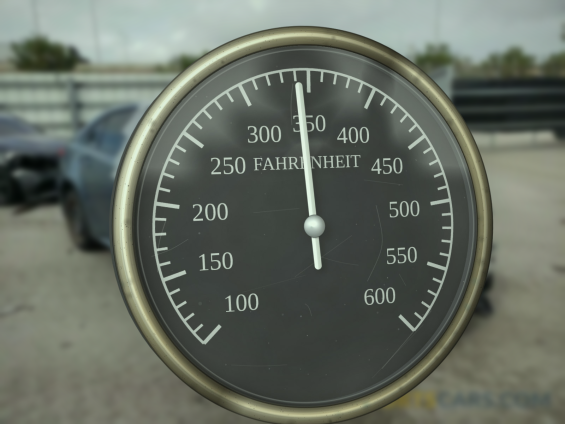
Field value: 340 °F
